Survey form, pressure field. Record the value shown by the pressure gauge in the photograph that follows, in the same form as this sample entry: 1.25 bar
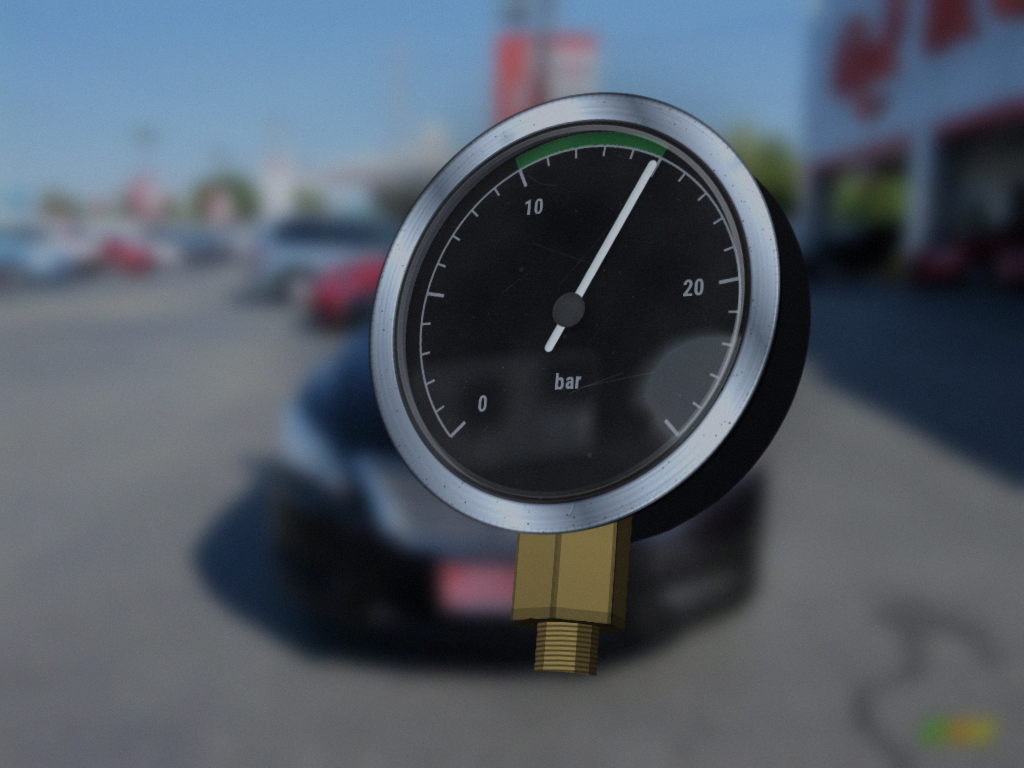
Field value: 15 bar
